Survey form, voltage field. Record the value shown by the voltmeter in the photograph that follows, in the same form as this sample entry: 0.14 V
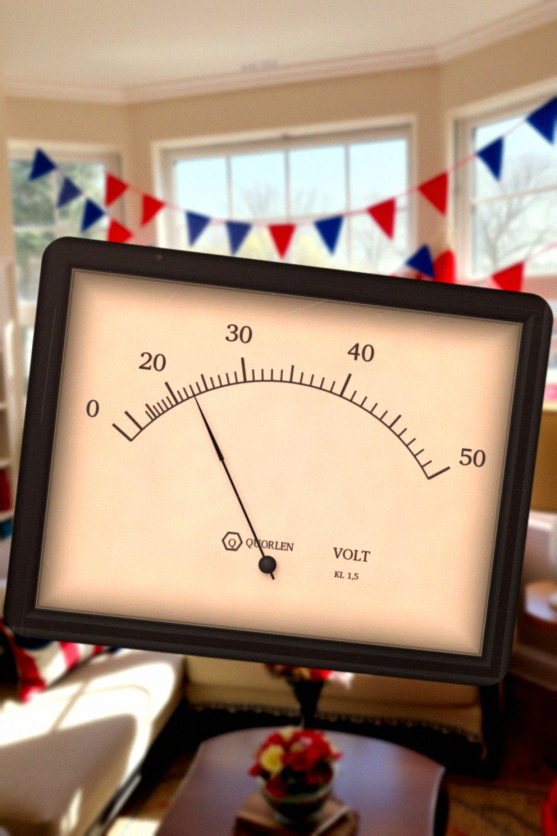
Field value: 23 V
